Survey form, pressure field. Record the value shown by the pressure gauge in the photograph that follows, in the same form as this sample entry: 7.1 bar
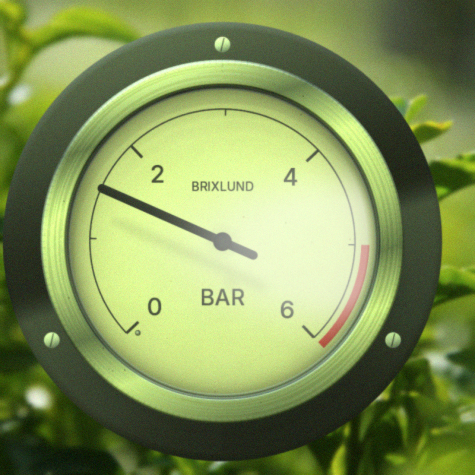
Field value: 1.5 bar
